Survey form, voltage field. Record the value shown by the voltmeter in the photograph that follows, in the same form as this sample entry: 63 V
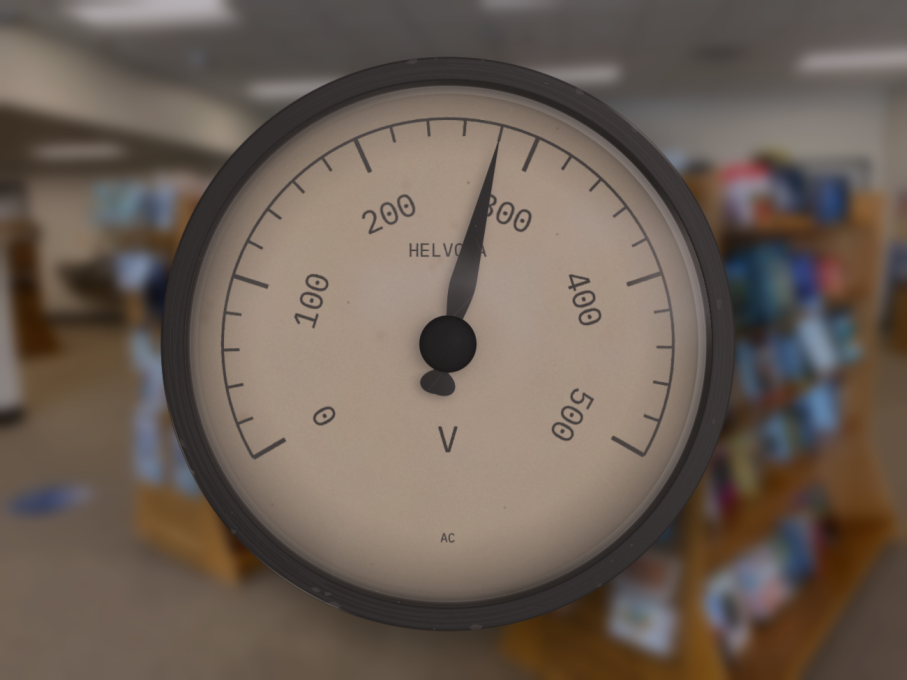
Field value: 280 V
